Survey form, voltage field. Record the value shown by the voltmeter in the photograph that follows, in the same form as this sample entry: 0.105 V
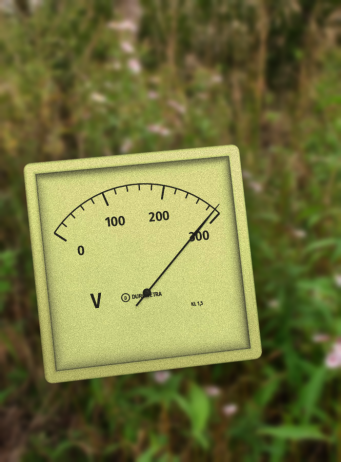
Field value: 290 V
